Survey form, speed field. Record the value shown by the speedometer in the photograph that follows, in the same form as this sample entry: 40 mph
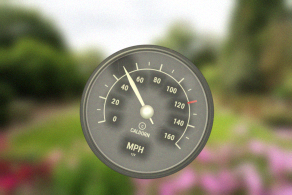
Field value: 50 mph
